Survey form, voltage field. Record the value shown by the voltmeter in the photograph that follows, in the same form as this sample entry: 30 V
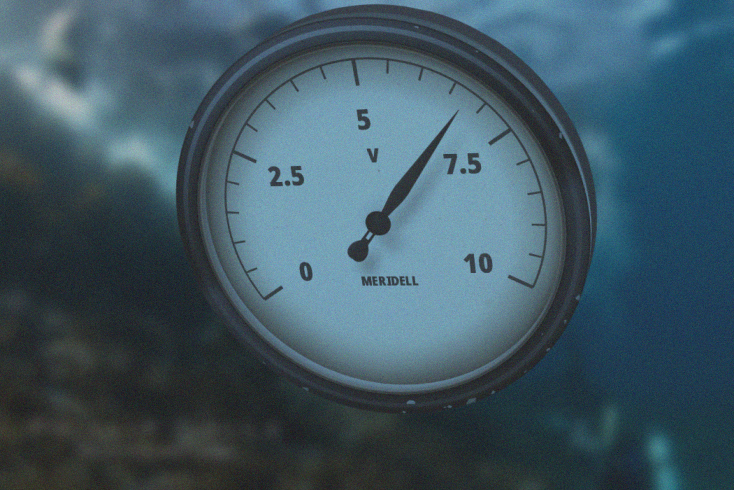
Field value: 6.75 V
